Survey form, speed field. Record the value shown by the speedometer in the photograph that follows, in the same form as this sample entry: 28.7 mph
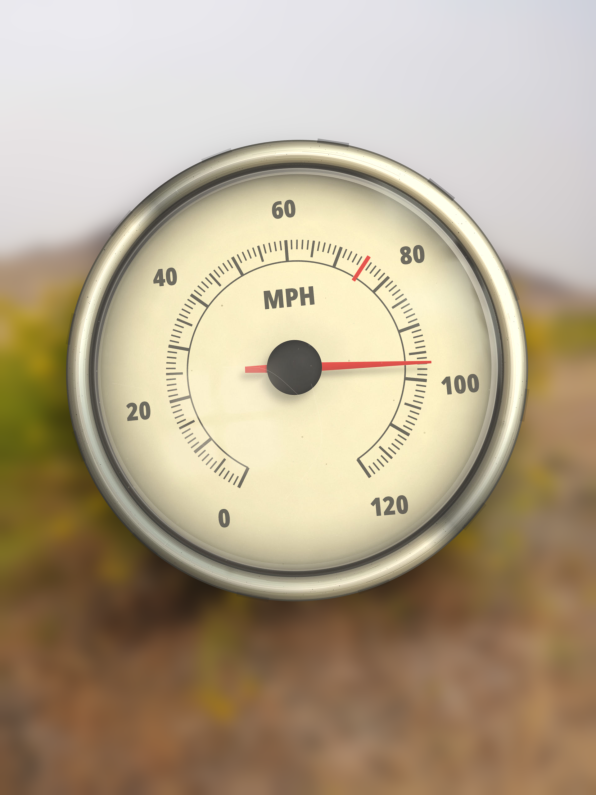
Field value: 97 mph
